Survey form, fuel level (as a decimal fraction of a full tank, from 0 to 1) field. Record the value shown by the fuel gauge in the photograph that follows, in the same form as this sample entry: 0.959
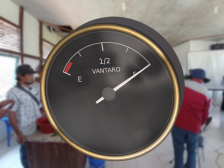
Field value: 1
